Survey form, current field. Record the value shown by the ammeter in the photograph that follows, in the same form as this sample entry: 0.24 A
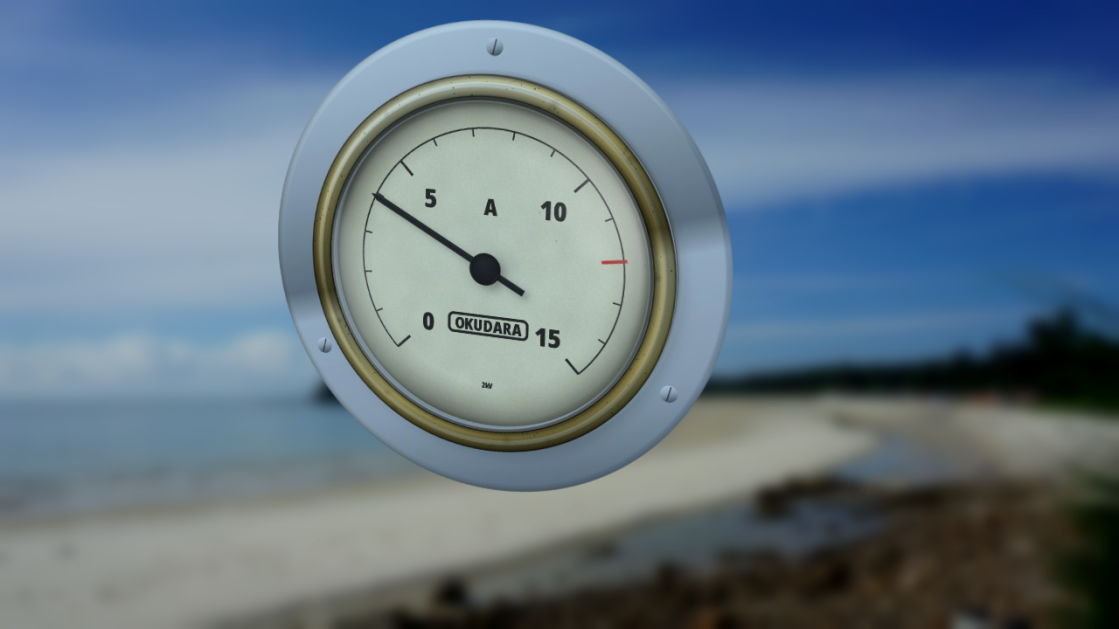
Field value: 4 A
